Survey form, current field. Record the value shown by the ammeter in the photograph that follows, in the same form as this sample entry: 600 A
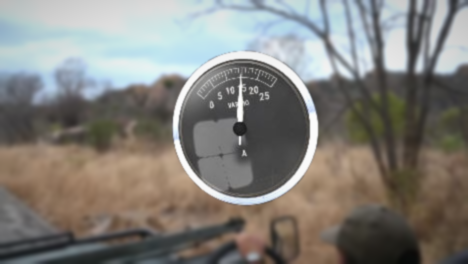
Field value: 15 A
